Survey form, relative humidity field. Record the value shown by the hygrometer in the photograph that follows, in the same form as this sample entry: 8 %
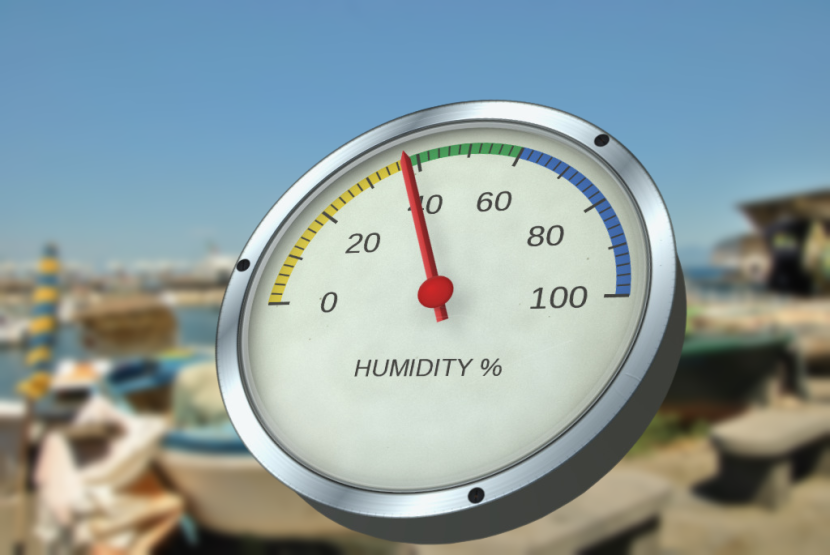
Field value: 38 %
